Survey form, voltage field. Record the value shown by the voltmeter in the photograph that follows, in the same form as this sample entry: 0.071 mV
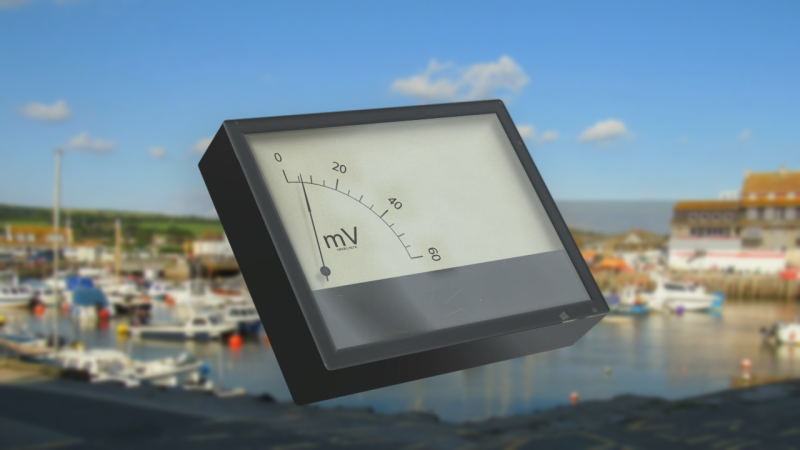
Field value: 5 mV
